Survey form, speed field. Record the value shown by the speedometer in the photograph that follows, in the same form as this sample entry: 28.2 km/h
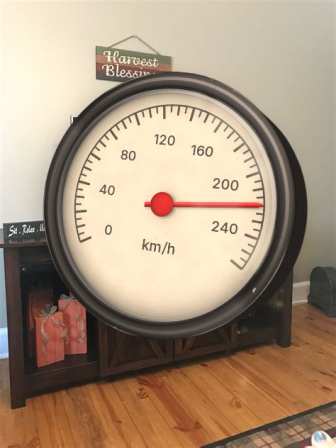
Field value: 220 km/h
